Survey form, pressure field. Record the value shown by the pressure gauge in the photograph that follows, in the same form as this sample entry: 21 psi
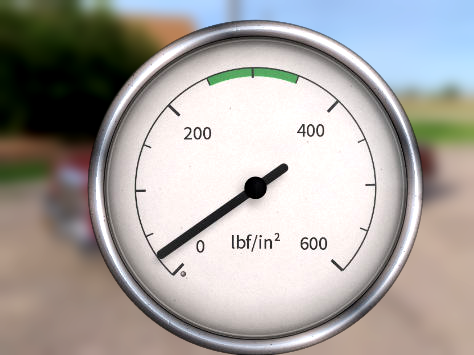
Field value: 25 psi
